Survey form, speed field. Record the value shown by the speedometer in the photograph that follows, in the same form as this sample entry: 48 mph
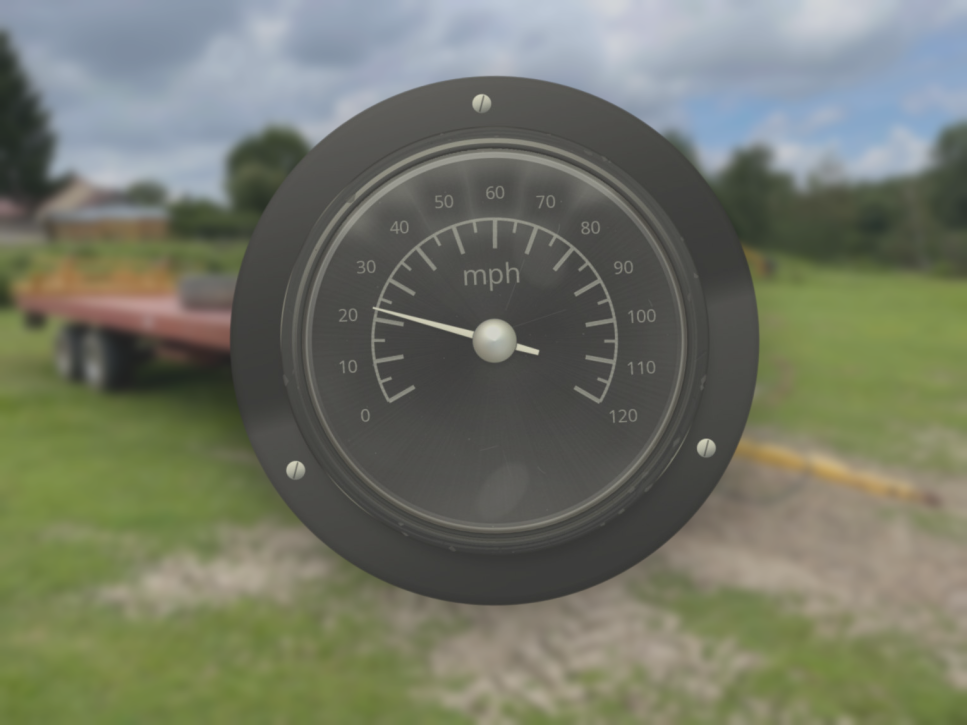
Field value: 22.5 mph
